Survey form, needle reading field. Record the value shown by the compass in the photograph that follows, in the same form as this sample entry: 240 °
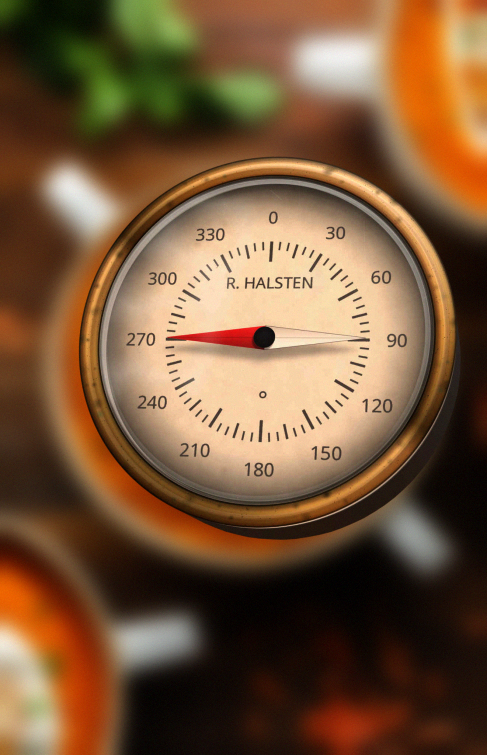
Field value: 270 °
